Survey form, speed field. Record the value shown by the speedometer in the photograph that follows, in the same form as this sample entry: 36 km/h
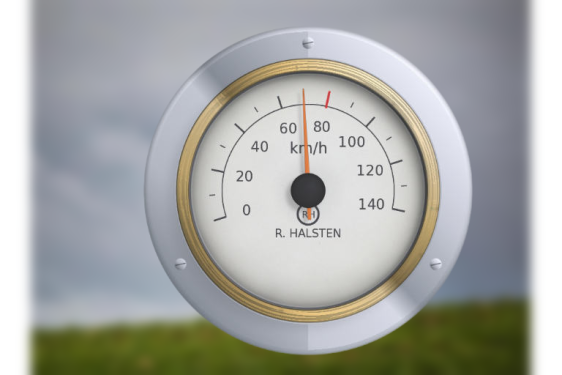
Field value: 70 km/h
